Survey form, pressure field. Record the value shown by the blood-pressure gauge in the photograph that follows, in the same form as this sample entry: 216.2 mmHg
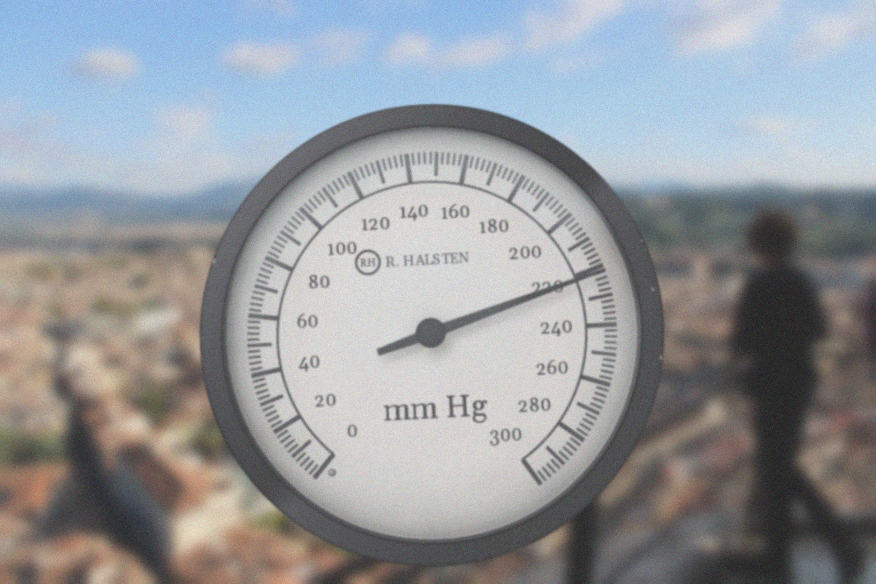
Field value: 222 mmHg
